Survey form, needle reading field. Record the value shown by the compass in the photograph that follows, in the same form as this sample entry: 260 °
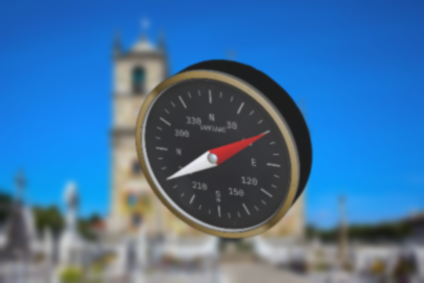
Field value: 60 °
